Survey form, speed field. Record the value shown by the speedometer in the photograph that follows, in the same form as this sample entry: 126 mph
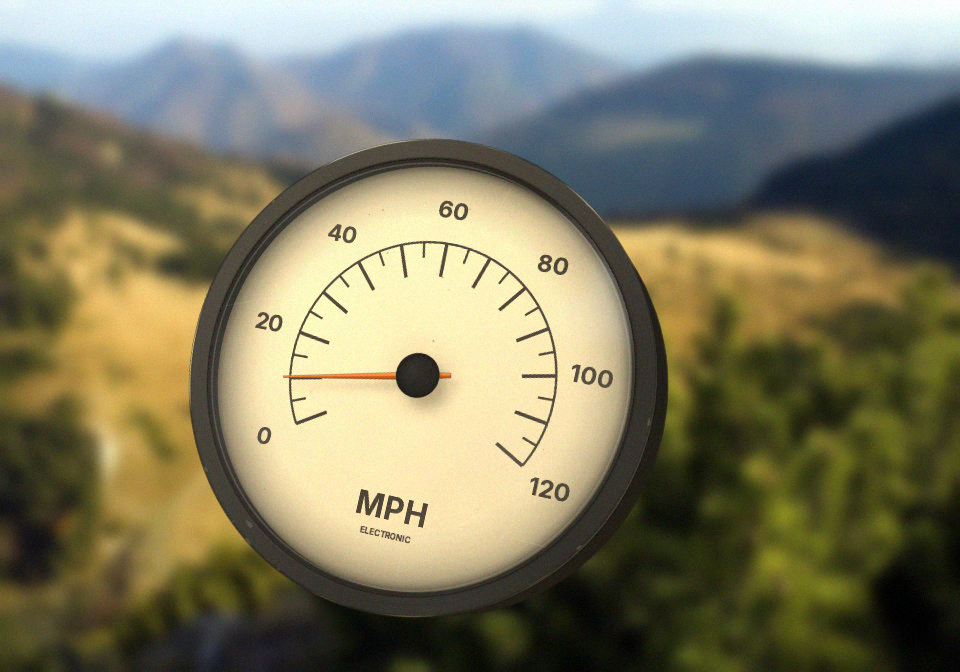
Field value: 10 mph
